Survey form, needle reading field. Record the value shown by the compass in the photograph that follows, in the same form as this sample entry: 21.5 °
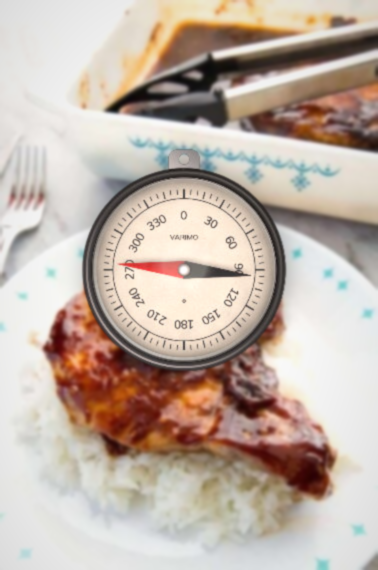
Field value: 275 °
